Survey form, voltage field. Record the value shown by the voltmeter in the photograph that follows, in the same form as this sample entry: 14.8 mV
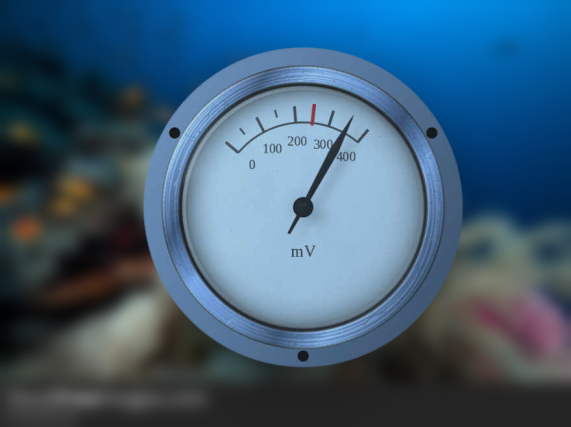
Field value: 350 mV
